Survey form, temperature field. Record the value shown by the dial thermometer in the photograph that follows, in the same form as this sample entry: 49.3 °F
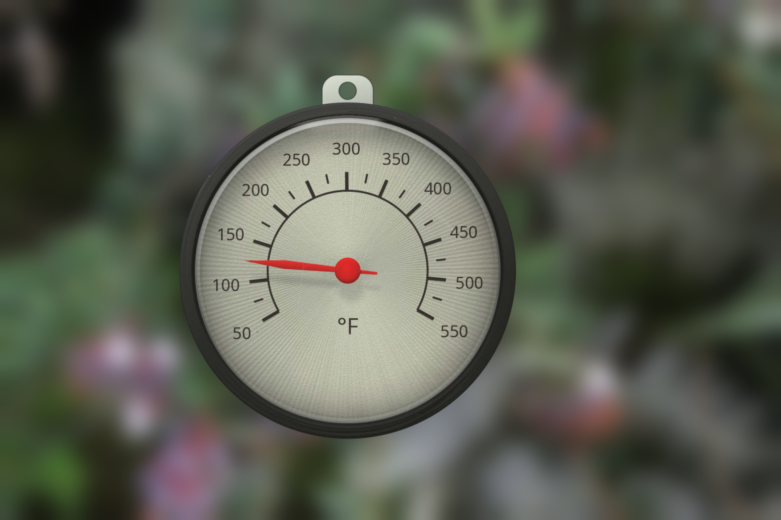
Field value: 125 °F
